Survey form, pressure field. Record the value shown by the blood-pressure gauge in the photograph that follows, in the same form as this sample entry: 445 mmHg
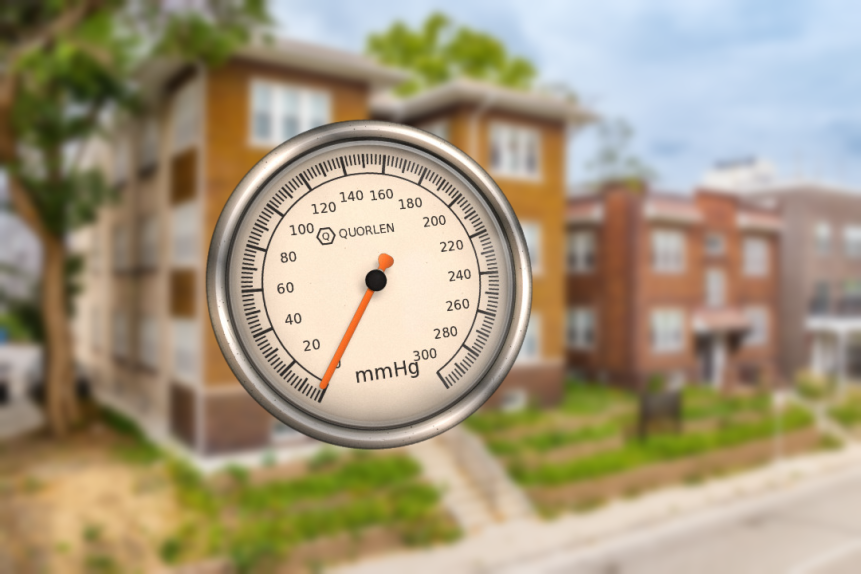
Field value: 2 mmHg
